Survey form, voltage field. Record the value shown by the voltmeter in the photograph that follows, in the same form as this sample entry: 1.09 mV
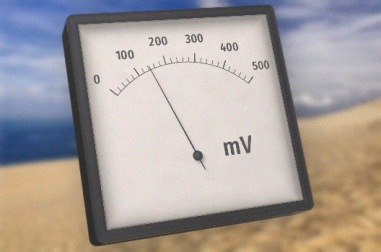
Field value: 140 mV
